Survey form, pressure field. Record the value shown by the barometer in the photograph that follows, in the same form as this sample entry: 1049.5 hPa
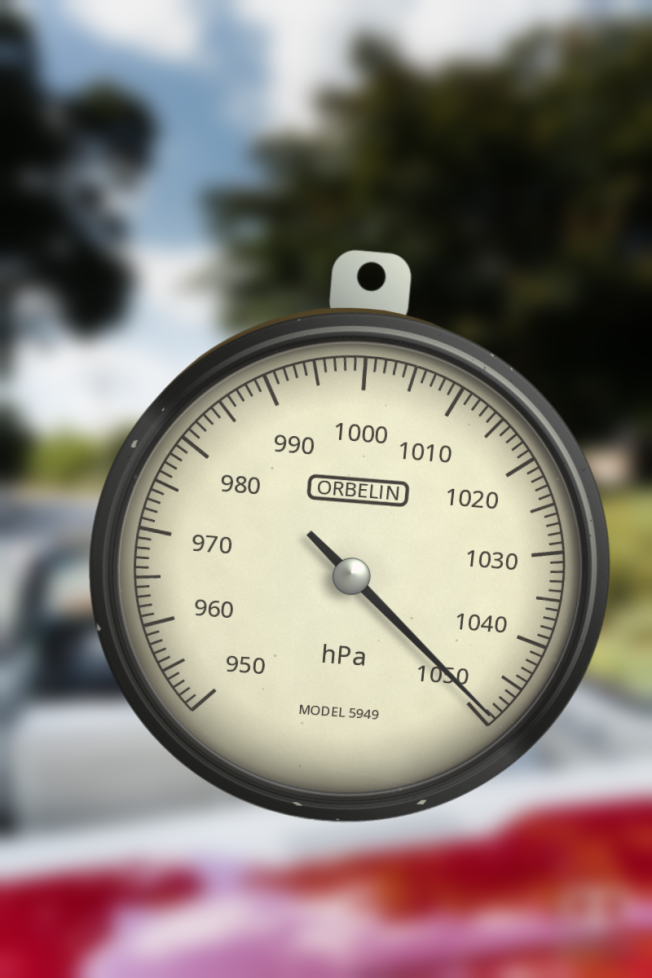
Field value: 1049 hPa
